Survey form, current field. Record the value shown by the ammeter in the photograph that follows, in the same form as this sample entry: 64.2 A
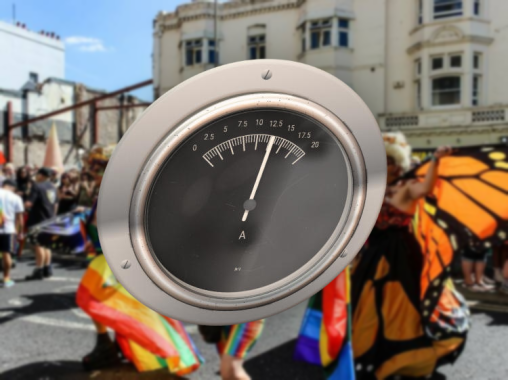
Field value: 12.5 A
